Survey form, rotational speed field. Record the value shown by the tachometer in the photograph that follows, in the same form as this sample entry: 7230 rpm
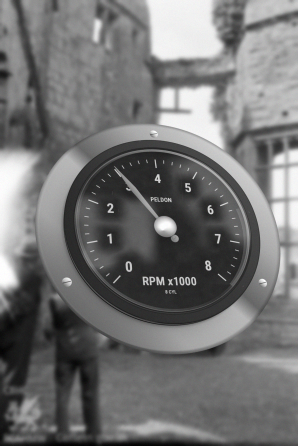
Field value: 3000 rpm
